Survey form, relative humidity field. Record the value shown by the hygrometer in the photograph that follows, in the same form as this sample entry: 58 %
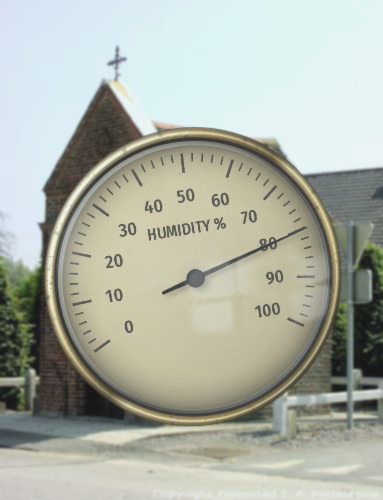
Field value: 80 %
